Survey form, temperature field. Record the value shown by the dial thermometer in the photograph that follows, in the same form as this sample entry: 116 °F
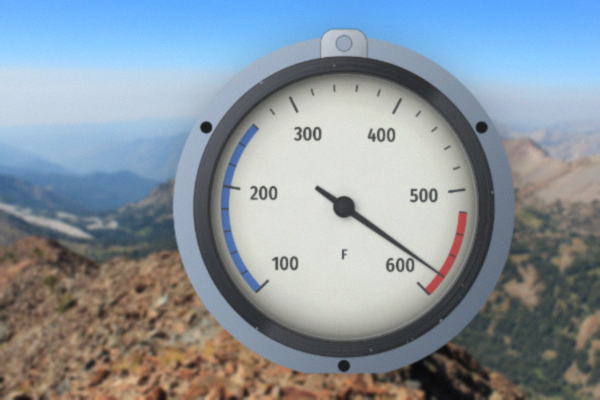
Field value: 580 °F
